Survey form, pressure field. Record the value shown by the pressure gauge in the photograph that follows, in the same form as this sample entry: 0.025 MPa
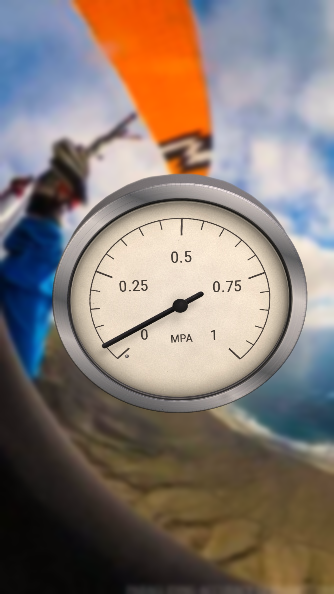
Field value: 0.05 MPa
